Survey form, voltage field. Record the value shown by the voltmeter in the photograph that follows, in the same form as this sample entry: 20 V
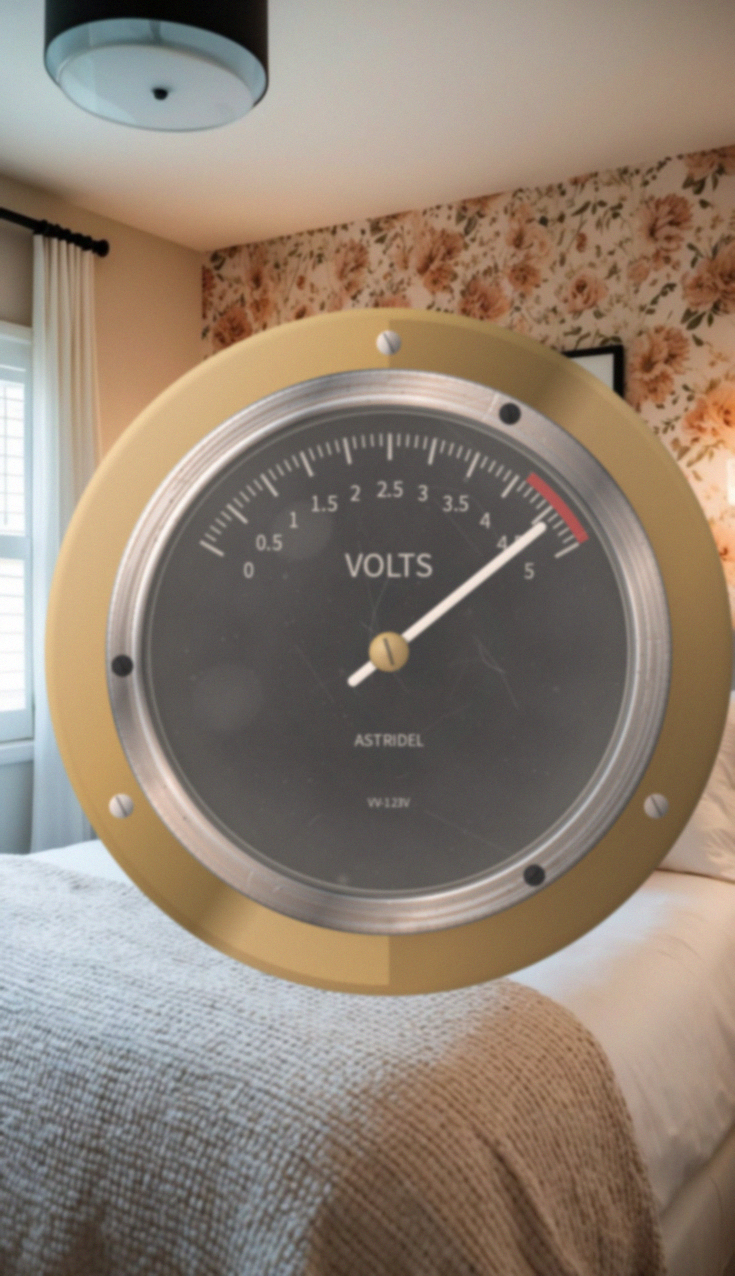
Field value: 4.6 V
